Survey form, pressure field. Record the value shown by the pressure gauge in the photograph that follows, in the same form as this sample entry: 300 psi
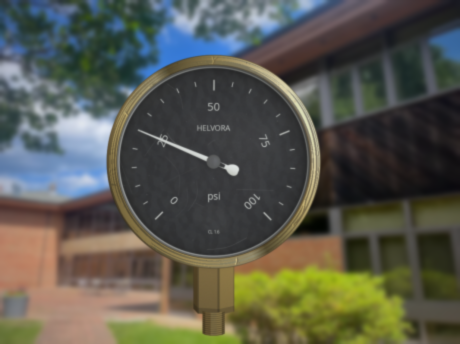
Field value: 25 psi
